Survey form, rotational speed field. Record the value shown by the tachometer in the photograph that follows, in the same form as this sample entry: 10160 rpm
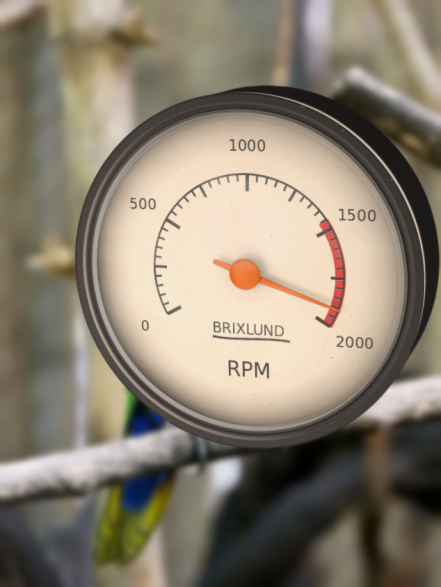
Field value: 1900 rpm
